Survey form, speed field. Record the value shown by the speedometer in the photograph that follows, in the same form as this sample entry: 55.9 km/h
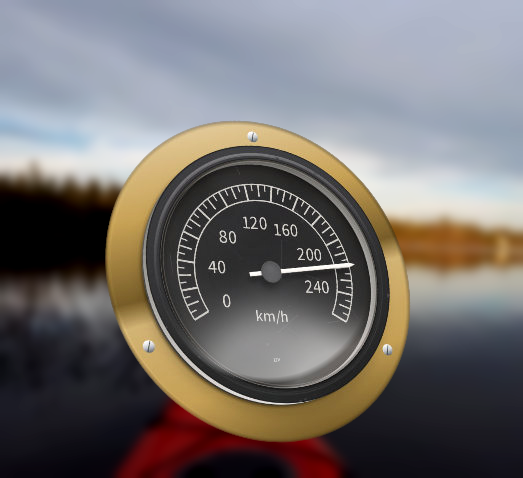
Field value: 220 km/h
